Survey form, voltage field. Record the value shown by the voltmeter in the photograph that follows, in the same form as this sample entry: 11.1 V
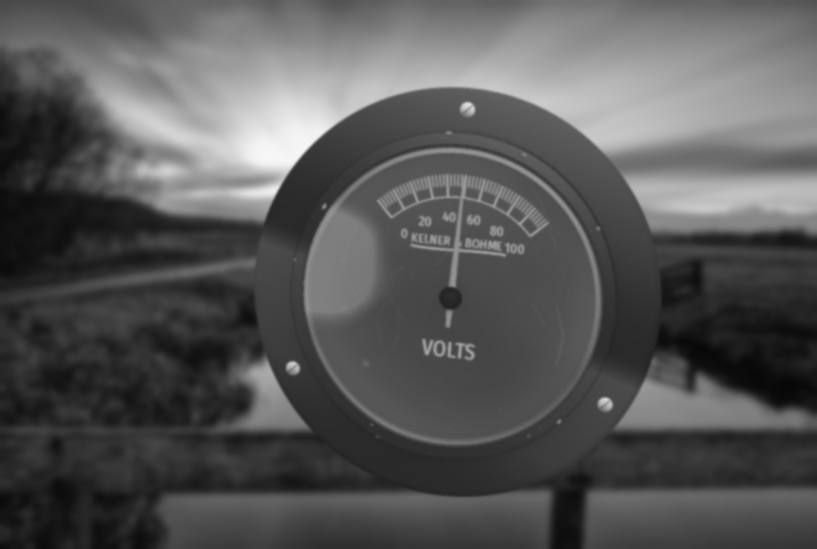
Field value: 50 V
